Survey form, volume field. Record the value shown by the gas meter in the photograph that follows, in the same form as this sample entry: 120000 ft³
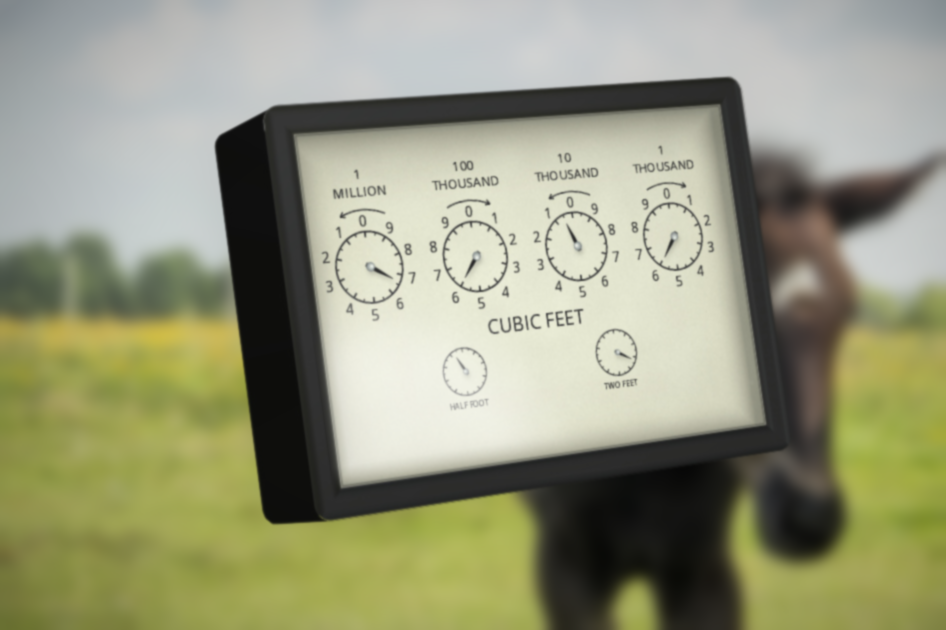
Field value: 660600 ft³
